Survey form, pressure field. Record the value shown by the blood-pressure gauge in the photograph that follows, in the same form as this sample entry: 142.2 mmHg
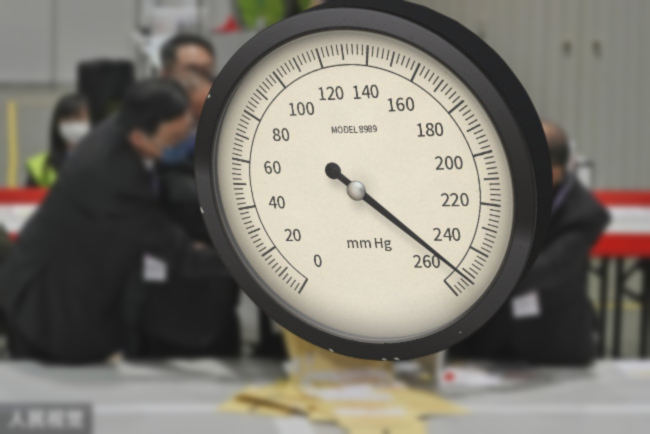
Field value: 250 mmHg
